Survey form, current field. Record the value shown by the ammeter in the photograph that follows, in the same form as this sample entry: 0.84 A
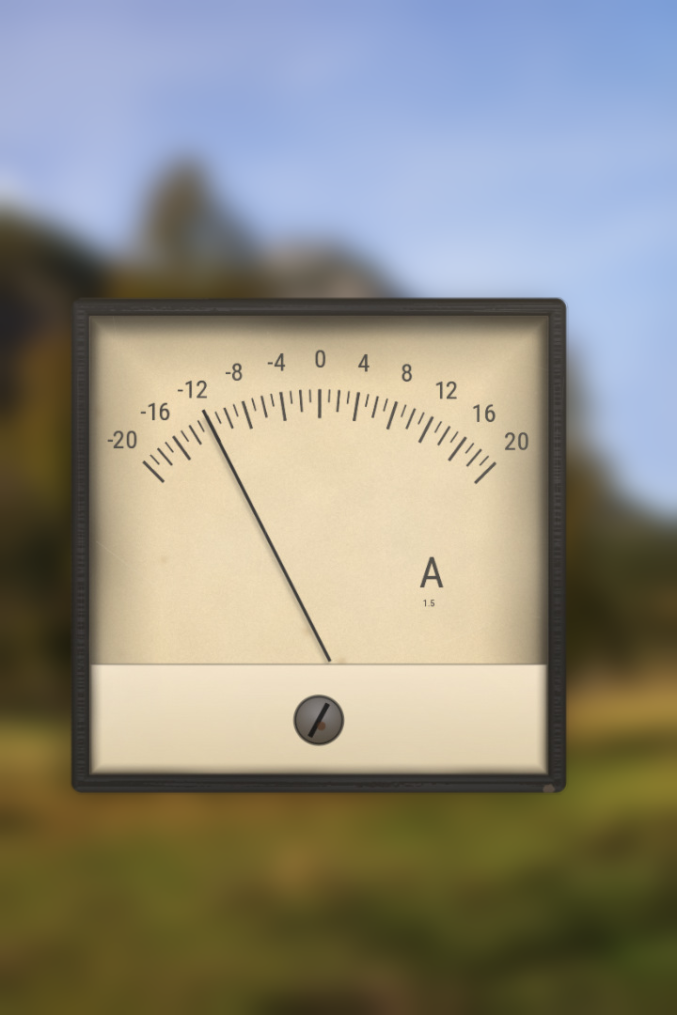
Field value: -12 A
